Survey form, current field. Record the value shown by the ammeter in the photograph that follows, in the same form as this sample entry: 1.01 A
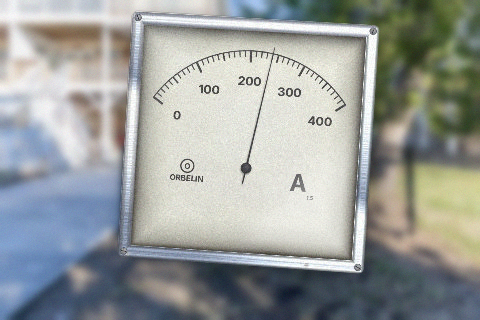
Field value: 240 A
